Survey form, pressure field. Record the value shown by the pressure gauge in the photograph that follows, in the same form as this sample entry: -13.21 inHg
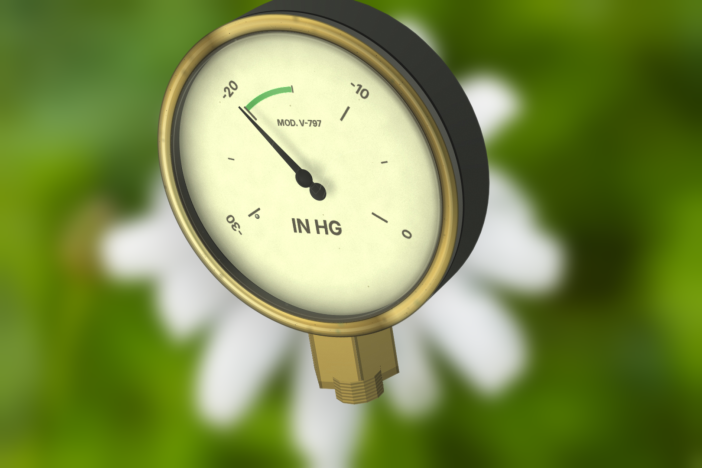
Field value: -20 inHg
